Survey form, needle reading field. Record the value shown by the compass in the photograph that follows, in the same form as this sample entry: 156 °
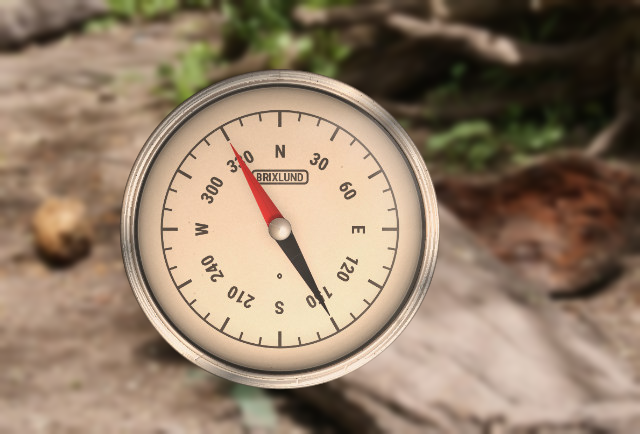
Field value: 330 °
